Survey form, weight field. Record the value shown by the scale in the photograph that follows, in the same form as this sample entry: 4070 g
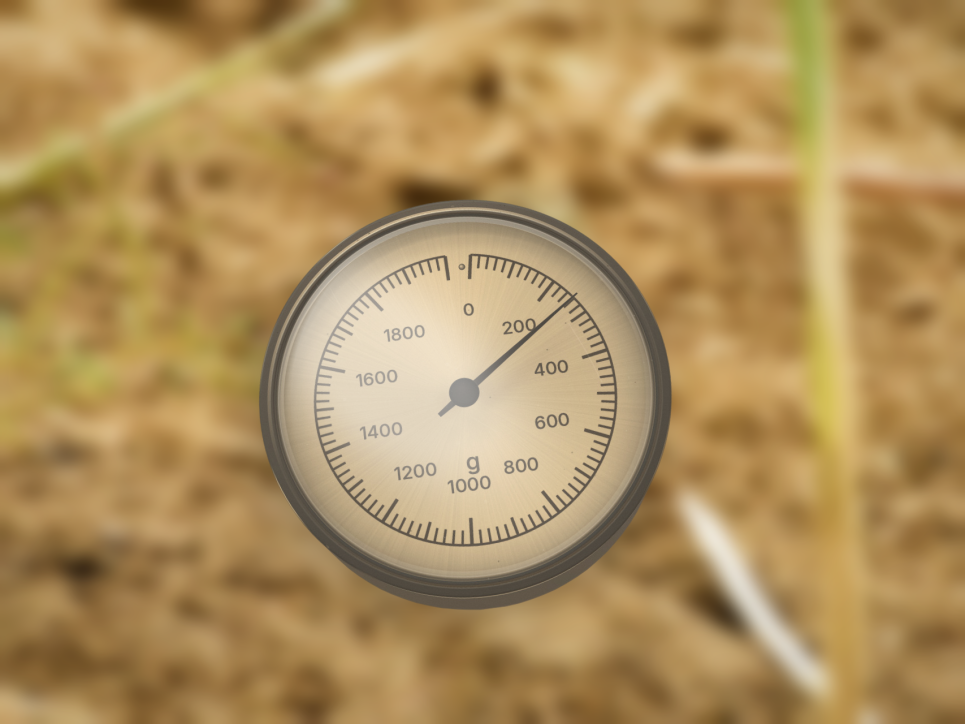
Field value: 260 g
